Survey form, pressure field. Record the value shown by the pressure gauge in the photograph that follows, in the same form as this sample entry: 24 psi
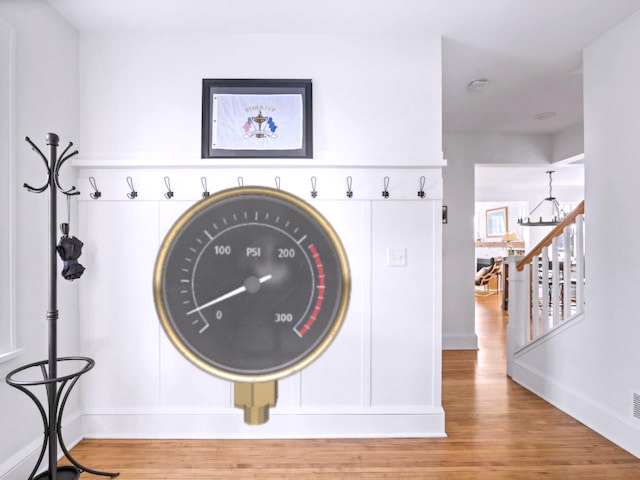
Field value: 20 psi
